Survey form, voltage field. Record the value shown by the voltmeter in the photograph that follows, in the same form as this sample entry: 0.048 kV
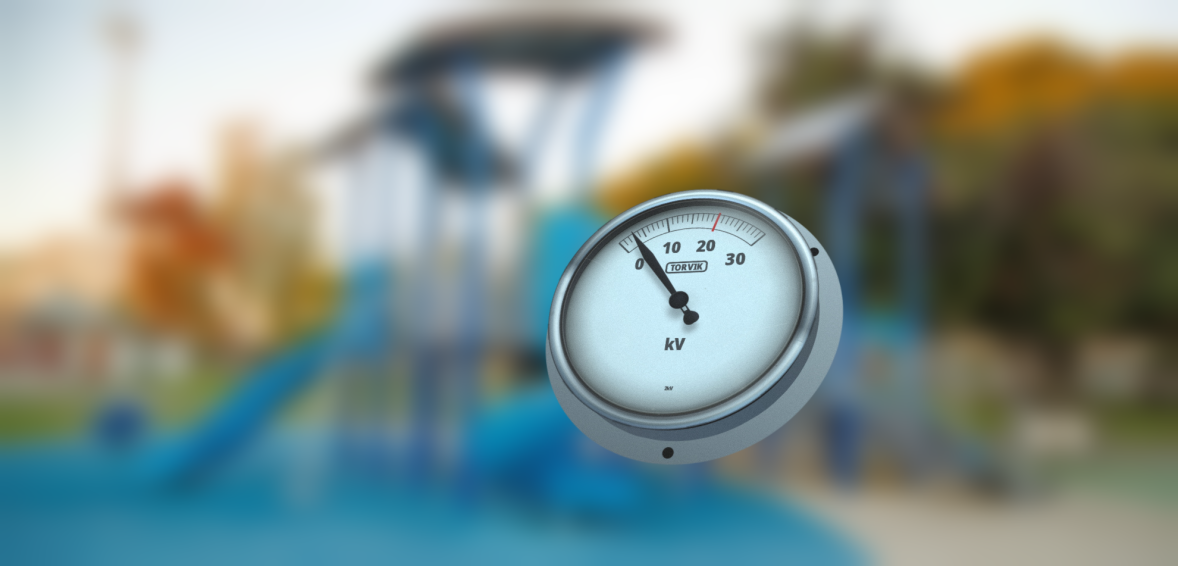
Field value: 3 kV
